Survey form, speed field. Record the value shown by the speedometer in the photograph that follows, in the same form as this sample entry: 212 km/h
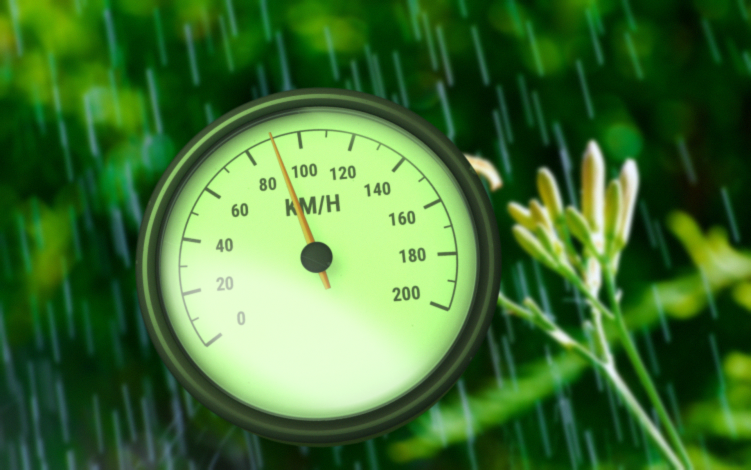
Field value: 90 km/h
